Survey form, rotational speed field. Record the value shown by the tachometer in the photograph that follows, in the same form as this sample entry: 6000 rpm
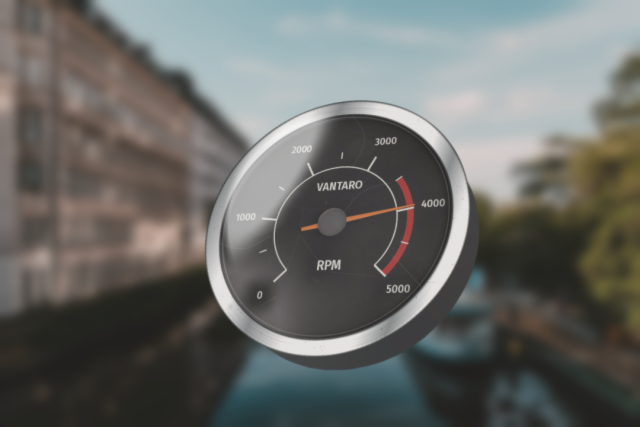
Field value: 4000 rpm
